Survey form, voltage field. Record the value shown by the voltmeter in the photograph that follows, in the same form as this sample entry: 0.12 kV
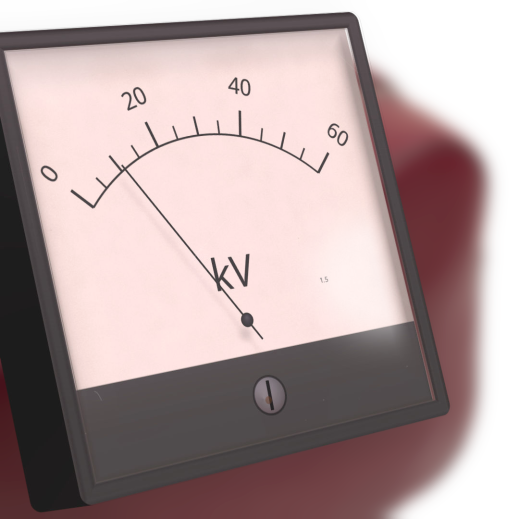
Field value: 10 kV
